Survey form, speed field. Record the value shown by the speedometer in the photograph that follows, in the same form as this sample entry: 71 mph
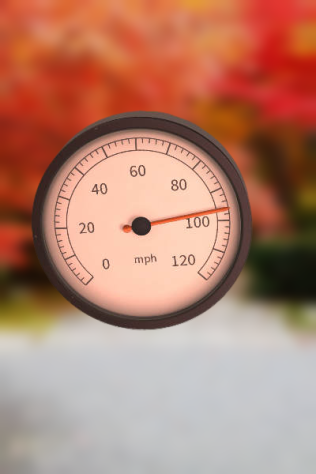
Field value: 96 mph
